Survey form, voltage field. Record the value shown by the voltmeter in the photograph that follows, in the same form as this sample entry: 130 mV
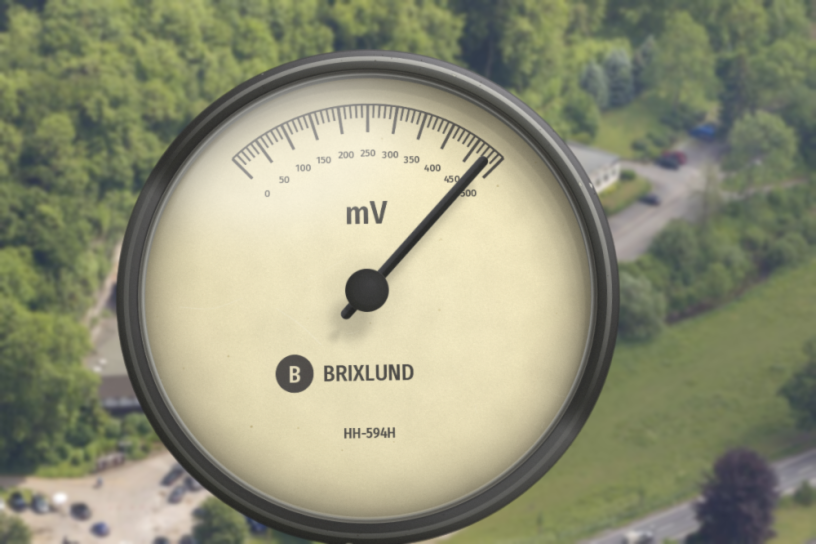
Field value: 480 mV
